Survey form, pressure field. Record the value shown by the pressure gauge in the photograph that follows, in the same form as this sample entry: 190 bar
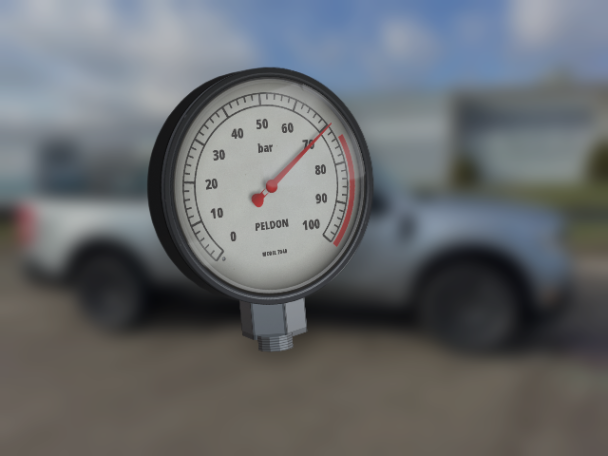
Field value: 70 bar
